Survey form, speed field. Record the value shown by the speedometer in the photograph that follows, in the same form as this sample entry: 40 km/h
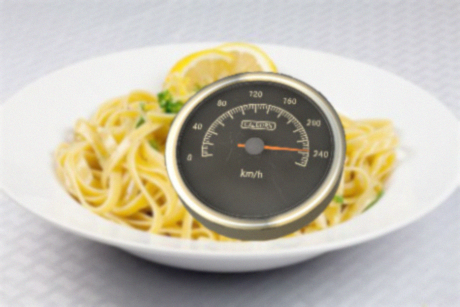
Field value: 240 km/h
